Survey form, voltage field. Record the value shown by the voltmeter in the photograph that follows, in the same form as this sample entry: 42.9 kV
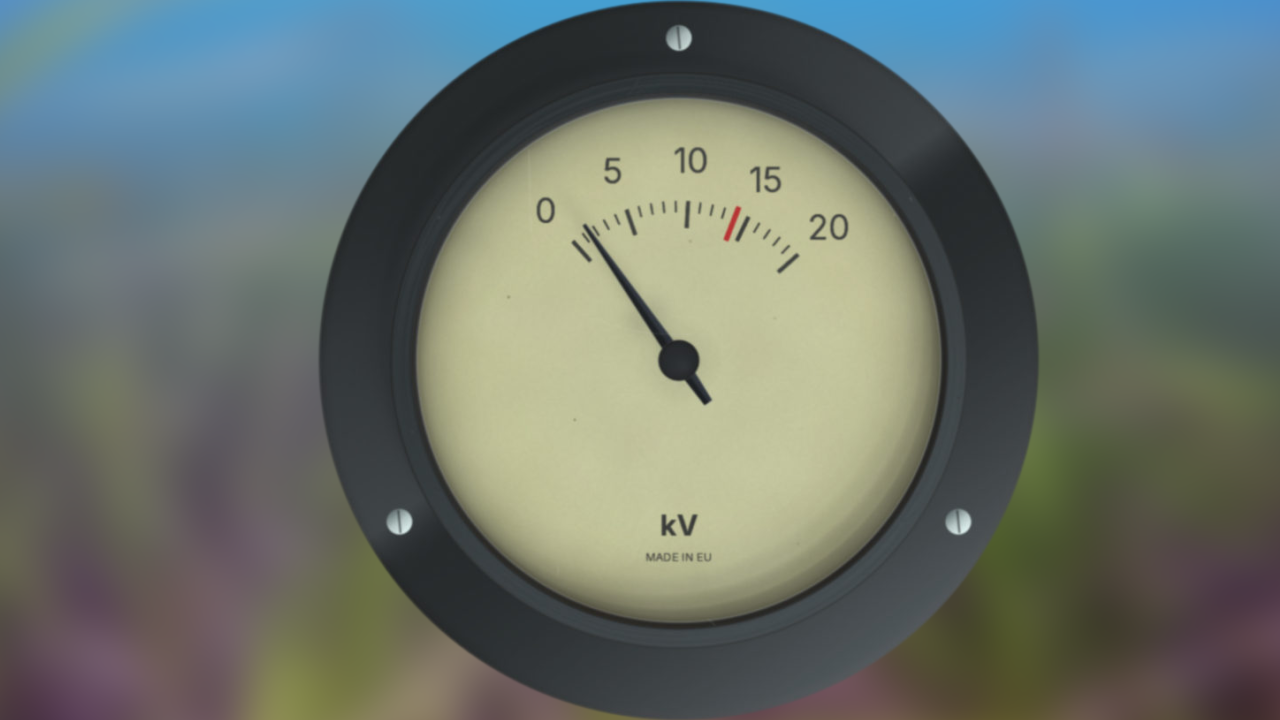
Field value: 1.5 kV
